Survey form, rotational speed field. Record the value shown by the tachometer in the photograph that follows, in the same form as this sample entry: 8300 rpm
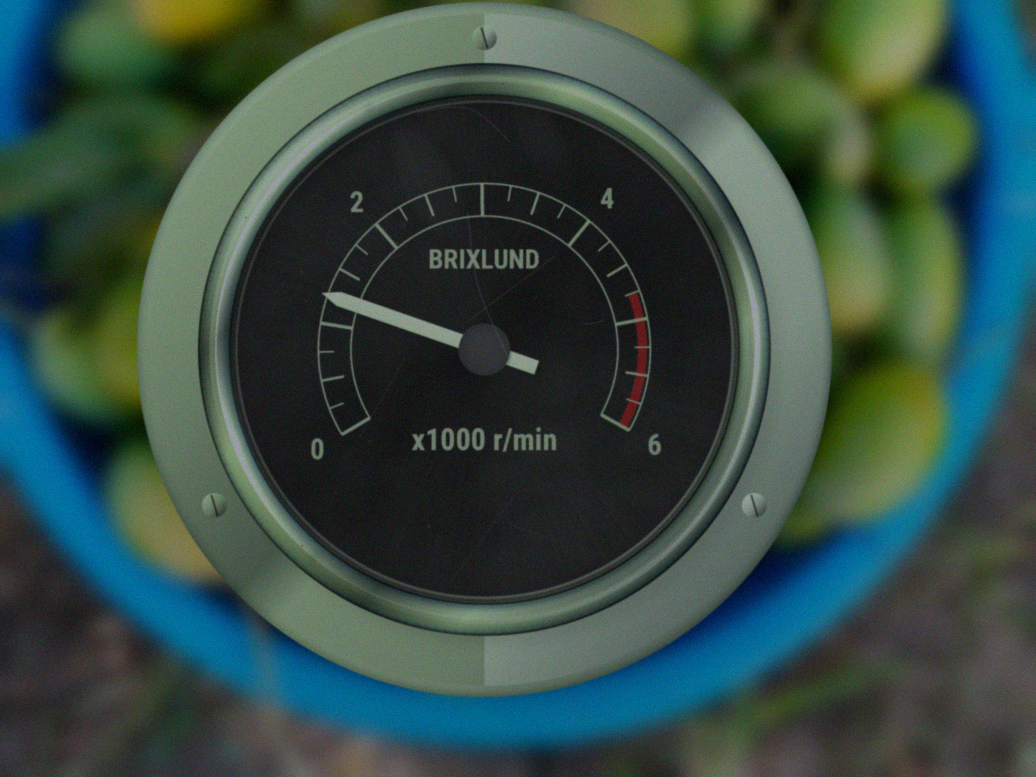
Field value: 1250 rpm
